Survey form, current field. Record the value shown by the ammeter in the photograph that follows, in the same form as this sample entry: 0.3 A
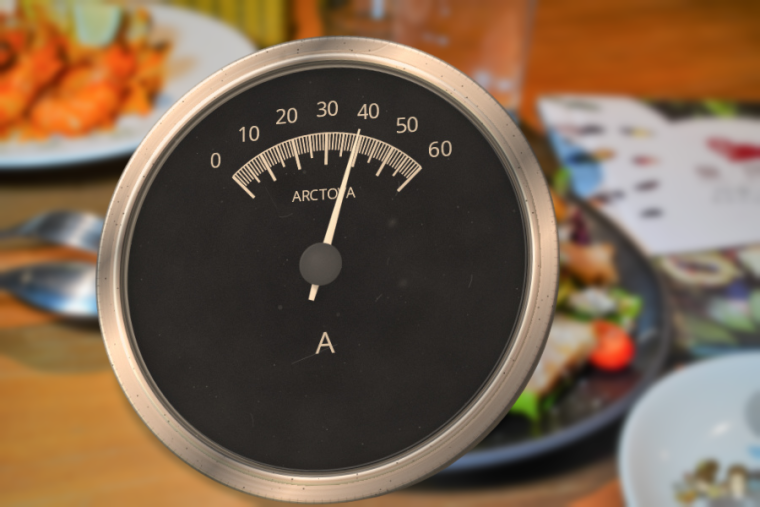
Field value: 40 A
